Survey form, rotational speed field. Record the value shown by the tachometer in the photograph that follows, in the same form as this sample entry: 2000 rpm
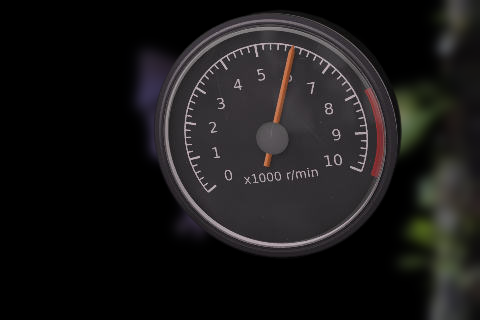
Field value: 6000 rpm
